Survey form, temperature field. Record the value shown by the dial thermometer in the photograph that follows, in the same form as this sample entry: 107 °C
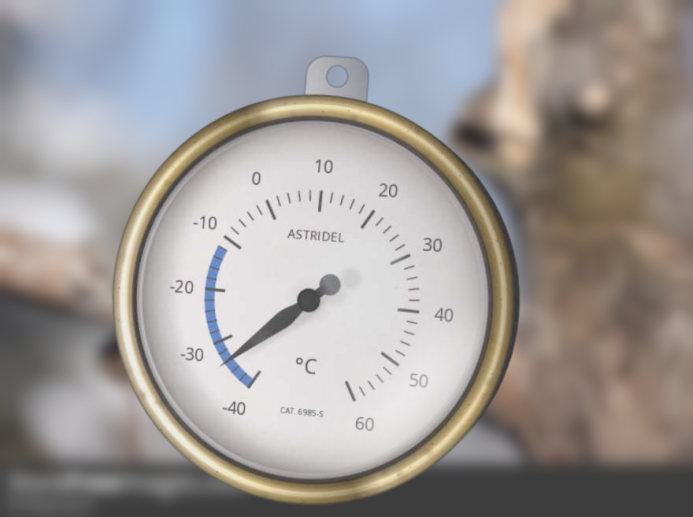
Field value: -34 °C
